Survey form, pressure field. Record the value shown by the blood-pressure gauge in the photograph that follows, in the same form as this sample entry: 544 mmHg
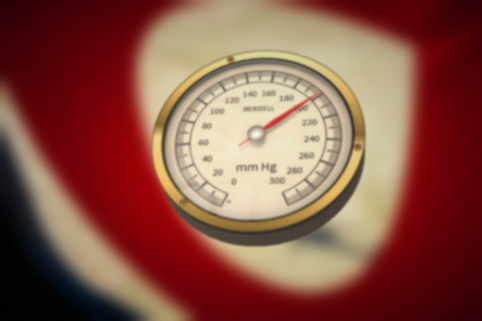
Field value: 200 mmHg
